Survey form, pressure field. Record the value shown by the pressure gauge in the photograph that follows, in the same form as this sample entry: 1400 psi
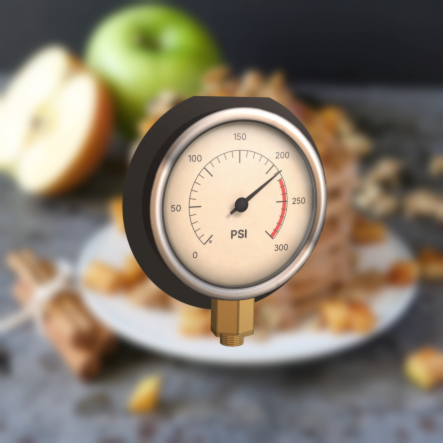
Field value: 210 psi
